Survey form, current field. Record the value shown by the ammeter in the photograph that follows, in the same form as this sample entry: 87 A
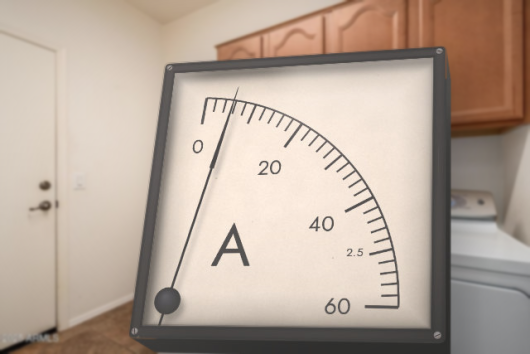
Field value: 6 A
